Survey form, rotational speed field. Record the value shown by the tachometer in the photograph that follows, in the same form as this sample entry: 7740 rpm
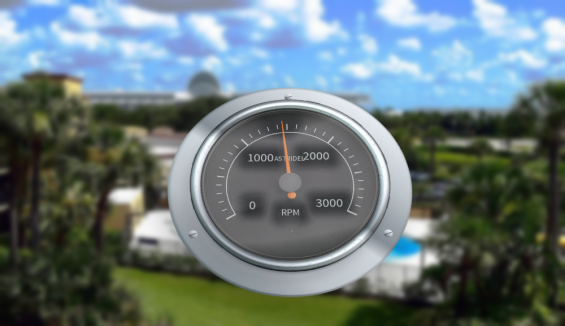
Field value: 1450 rpm
